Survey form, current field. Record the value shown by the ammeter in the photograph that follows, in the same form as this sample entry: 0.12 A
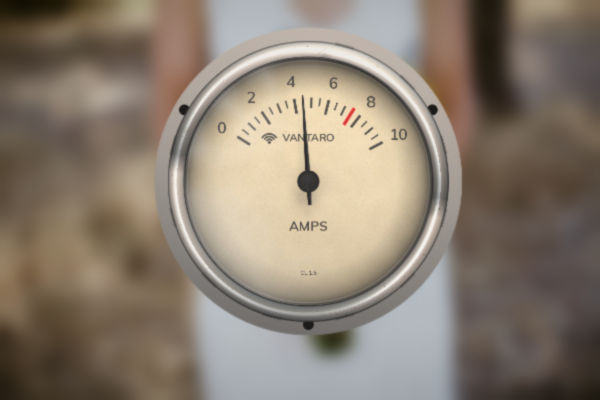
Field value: 4.5 A
